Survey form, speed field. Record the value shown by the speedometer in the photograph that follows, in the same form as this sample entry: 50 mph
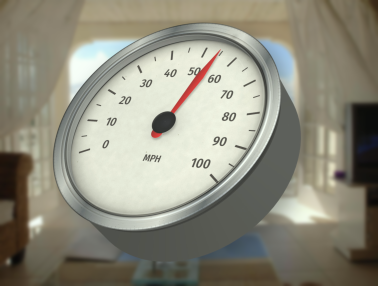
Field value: 55 mph
